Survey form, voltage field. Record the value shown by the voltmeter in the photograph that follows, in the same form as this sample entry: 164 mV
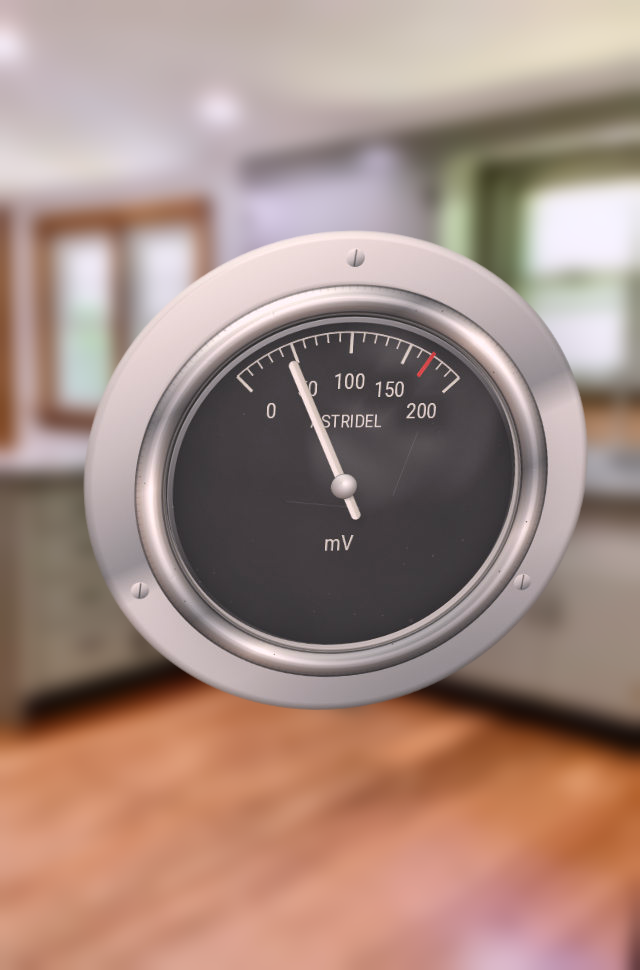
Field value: 45 mV
